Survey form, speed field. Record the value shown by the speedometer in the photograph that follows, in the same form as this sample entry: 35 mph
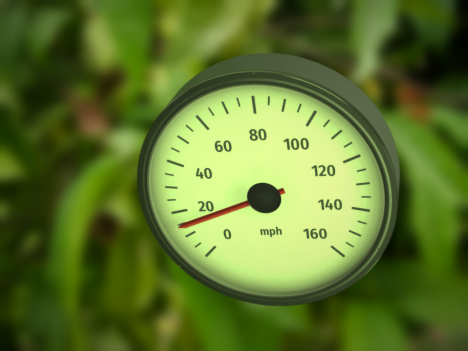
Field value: 15 mph
